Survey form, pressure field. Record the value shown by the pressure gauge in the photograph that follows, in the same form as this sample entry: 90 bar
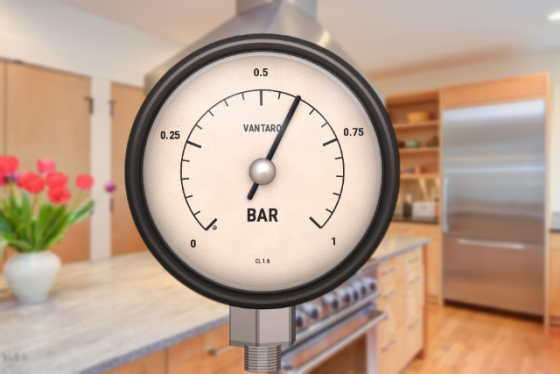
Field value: 0.6 bar
